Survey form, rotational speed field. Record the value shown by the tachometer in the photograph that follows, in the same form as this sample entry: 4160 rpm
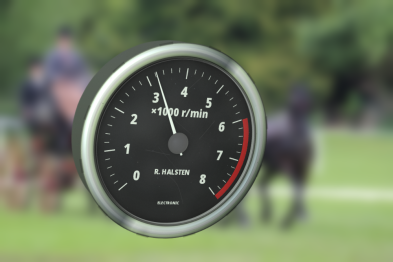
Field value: 3200 rpm
